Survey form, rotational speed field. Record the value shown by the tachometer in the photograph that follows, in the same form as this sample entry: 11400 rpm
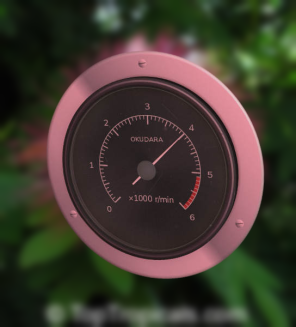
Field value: 4000 rpm
